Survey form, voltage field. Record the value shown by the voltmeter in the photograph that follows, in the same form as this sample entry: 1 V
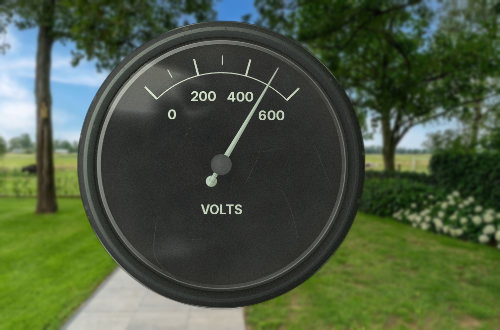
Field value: 500 V
